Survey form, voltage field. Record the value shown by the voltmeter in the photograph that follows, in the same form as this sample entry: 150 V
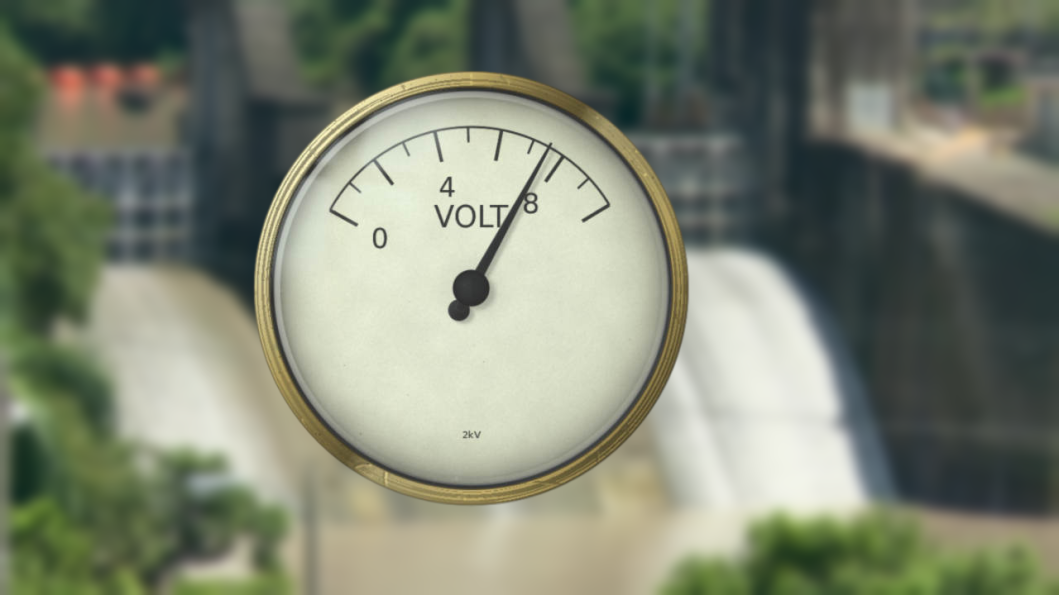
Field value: 7.5 V
